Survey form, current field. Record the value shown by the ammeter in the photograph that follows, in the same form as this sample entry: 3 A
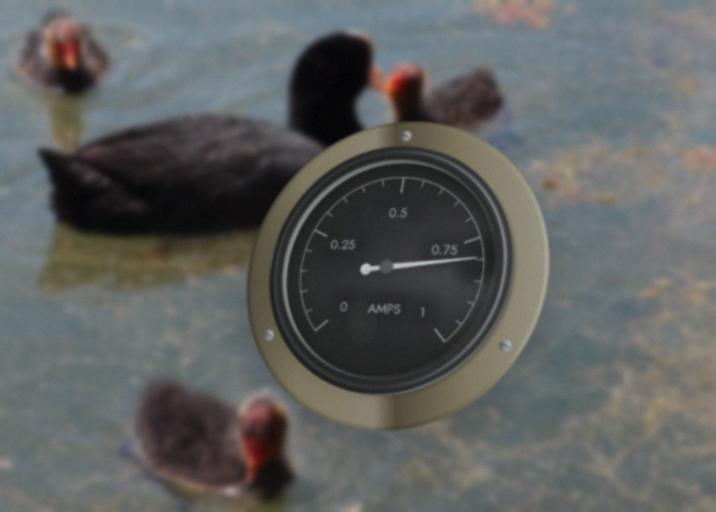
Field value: 0.8 A
